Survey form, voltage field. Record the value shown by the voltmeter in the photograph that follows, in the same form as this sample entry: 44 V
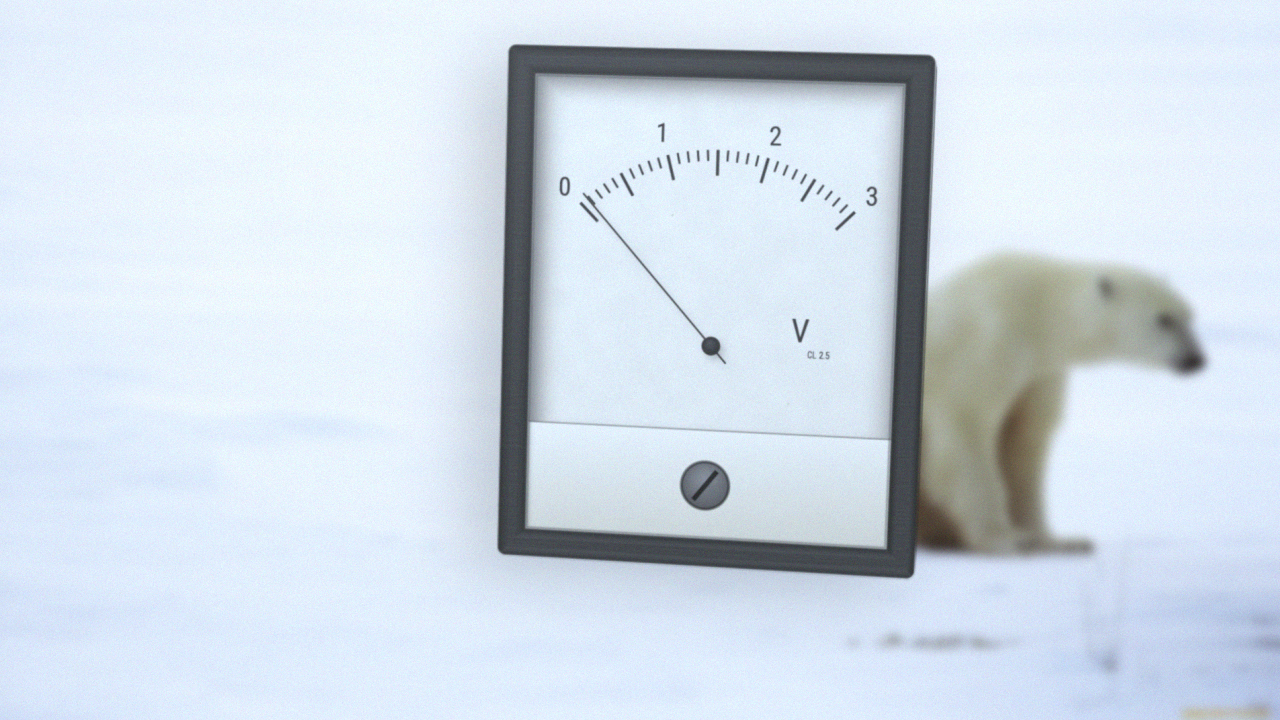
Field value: 0.1 V
